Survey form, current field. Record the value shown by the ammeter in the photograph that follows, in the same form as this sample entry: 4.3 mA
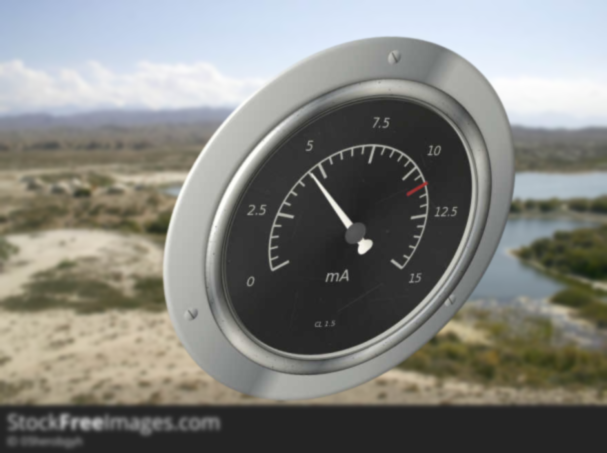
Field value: 4.5 mA
